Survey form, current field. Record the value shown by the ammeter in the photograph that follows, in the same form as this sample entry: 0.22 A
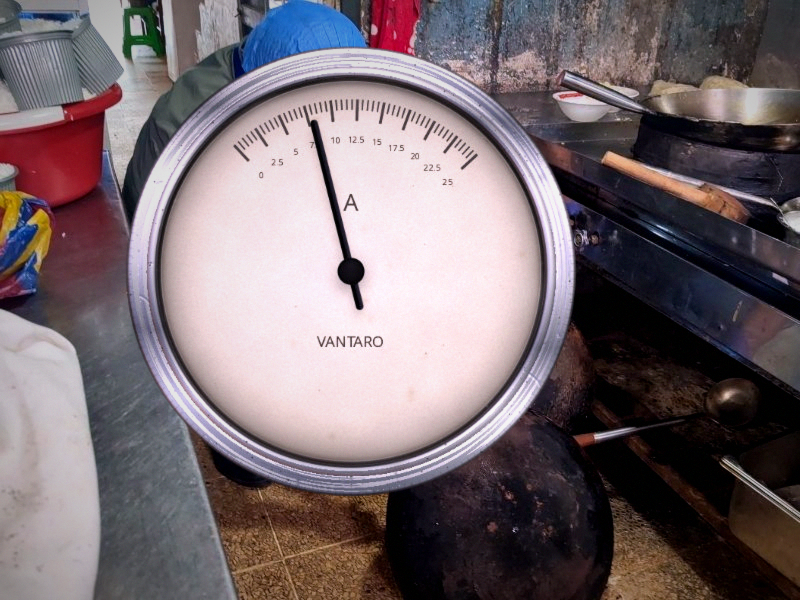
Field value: 8 A
